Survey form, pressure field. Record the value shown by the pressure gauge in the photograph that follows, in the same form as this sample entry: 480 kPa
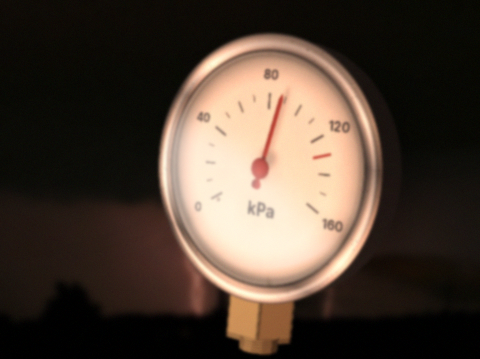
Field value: 90 kPa
